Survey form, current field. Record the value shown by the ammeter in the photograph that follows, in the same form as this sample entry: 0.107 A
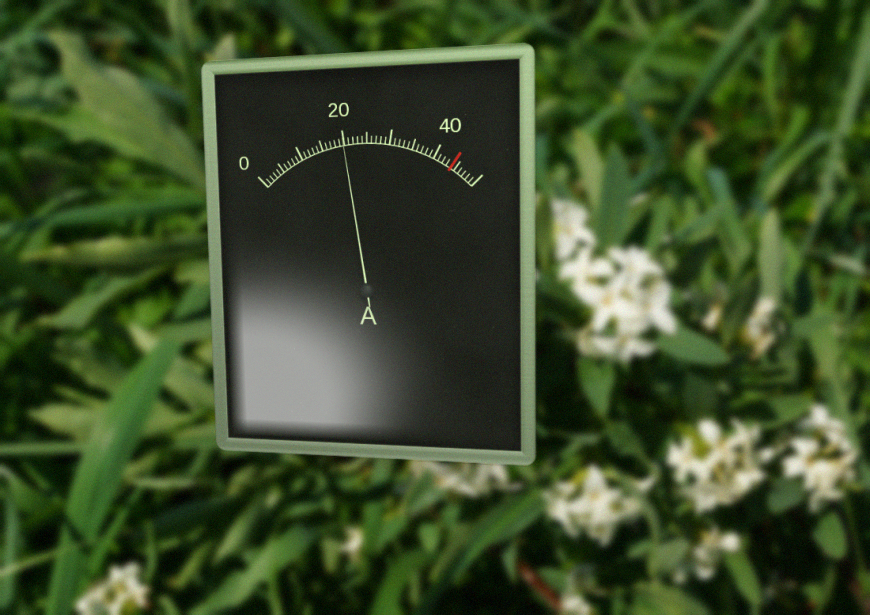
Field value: 20 A
